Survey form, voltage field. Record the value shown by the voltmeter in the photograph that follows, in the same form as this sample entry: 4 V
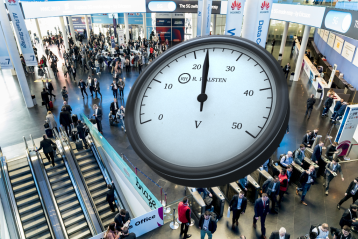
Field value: 23 V
